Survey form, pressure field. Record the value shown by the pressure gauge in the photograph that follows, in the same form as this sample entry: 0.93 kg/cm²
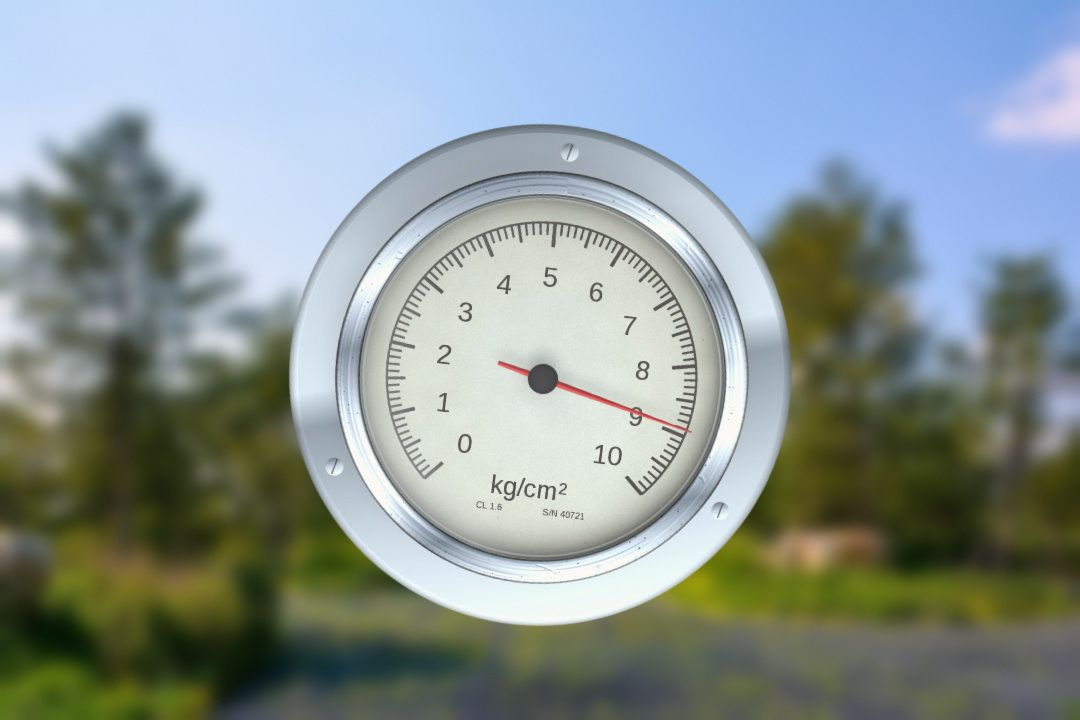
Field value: 8.9 kg/cm²
